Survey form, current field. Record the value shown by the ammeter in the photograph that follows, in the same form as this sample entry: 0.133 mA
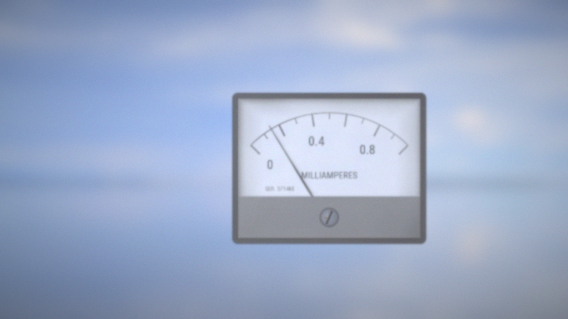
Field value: 0.15 mA
